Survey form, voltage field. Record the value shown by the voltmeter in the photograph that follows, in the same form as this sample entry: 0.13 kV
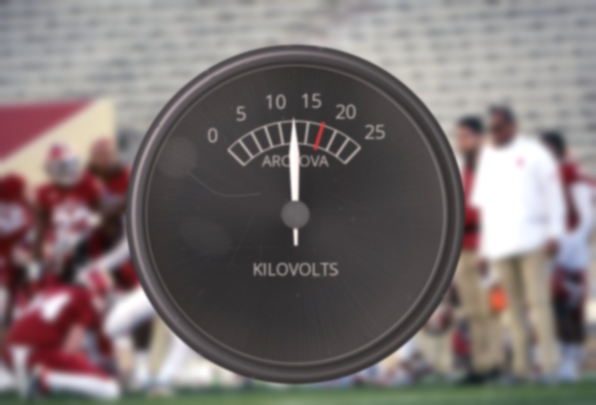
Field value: 12.5 kV
